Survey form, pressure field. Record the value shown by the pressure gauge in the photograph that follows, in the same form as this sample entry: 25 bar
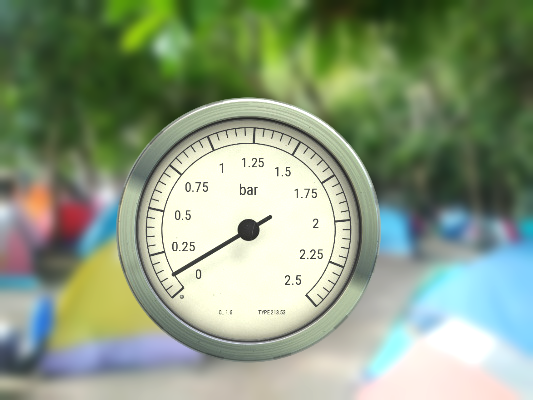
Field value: 0.1 bar
